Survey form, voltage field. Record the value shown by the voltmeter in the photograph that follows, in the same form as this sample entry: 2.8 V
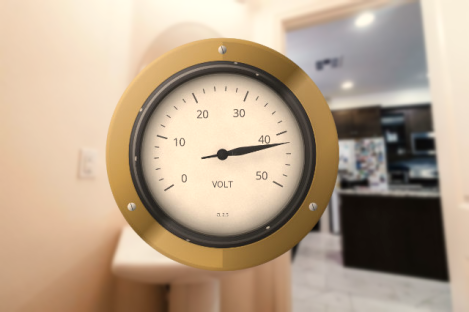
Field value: 42 V
